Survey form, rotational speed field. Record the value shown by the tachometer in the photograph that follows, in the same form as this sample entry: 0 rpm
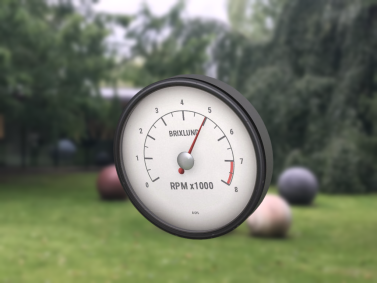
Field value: 5000 rpm
